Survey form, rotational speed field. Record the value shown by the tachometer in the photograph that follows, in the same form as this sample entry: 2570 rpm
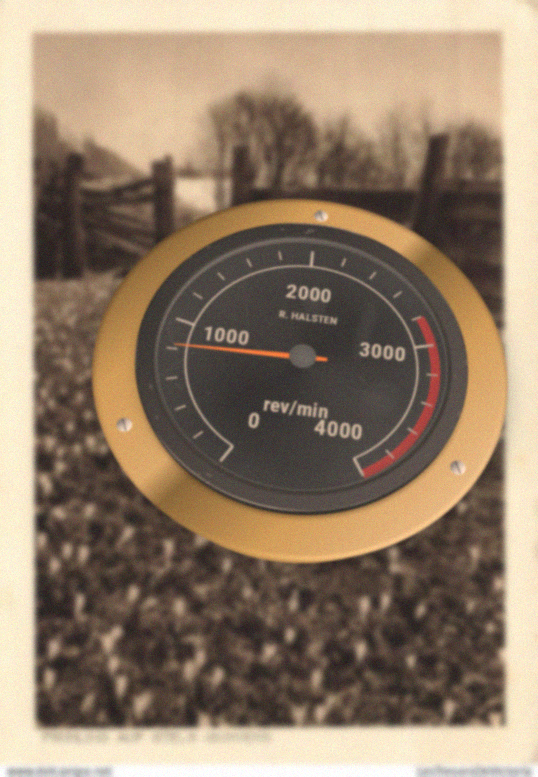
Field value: 800 rpm
